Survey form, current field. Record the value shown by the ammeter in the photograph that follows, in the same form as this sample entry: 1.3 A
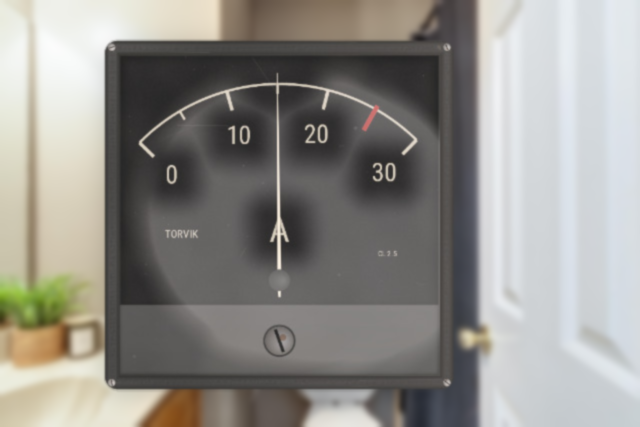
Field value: 15 A
